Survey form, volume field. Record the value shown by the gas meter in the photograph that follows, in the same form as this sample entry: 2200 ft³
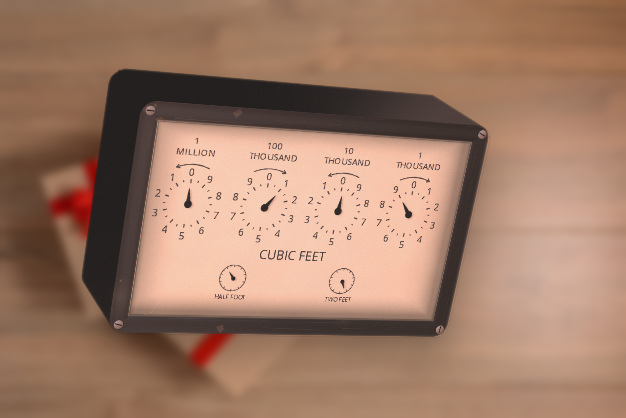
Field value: 9900 ft³
